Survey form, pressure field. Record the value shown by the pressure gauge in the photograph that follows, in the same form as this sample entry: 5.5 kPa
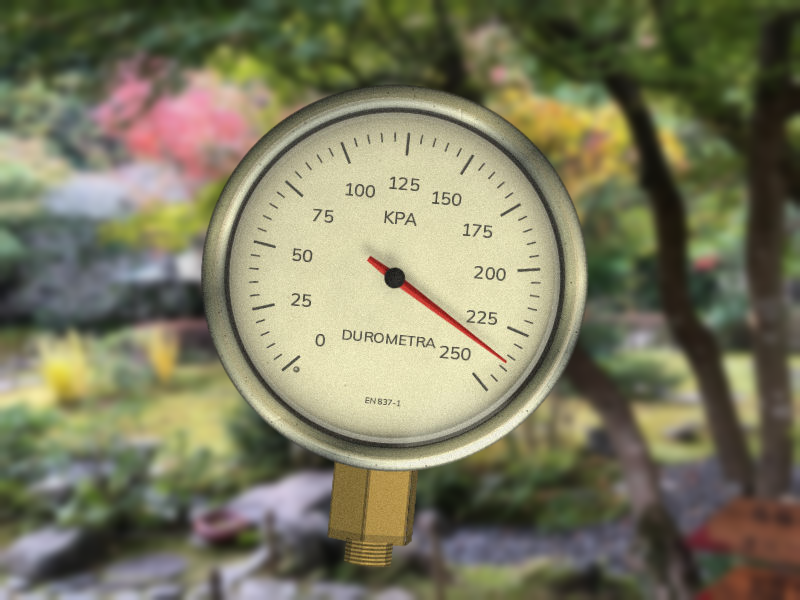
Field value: 237.5 kPa
